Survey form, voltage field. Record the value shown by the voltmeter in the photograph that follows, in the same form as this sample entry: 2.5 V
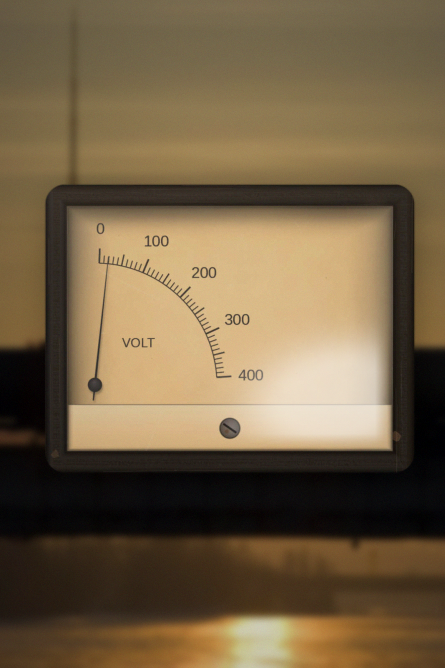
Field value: 20 V
